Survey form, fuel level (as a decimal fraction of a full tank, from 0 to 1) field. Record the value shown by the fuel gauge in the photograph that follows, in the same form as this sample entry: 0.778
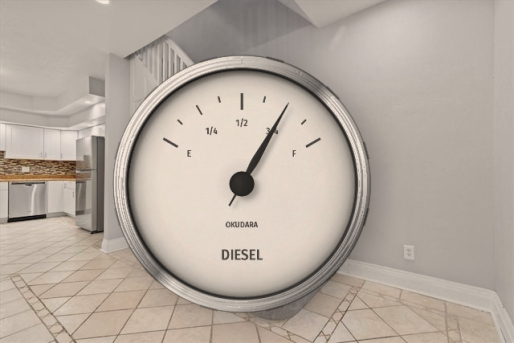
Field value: 0.75
